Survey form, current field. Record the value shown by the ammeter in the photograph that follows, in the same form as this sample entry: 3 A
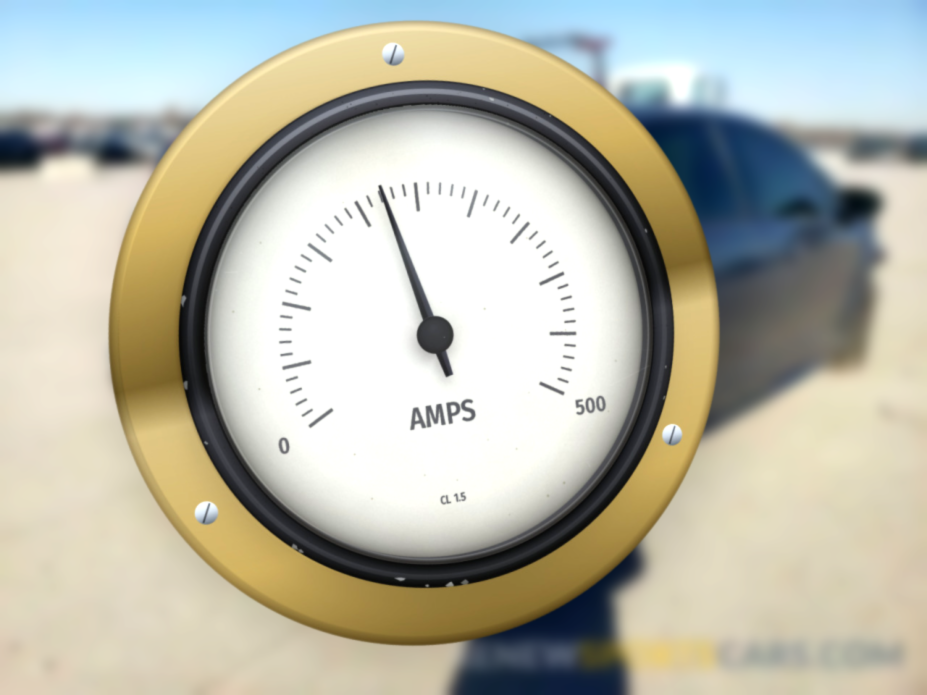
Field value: 220 A
